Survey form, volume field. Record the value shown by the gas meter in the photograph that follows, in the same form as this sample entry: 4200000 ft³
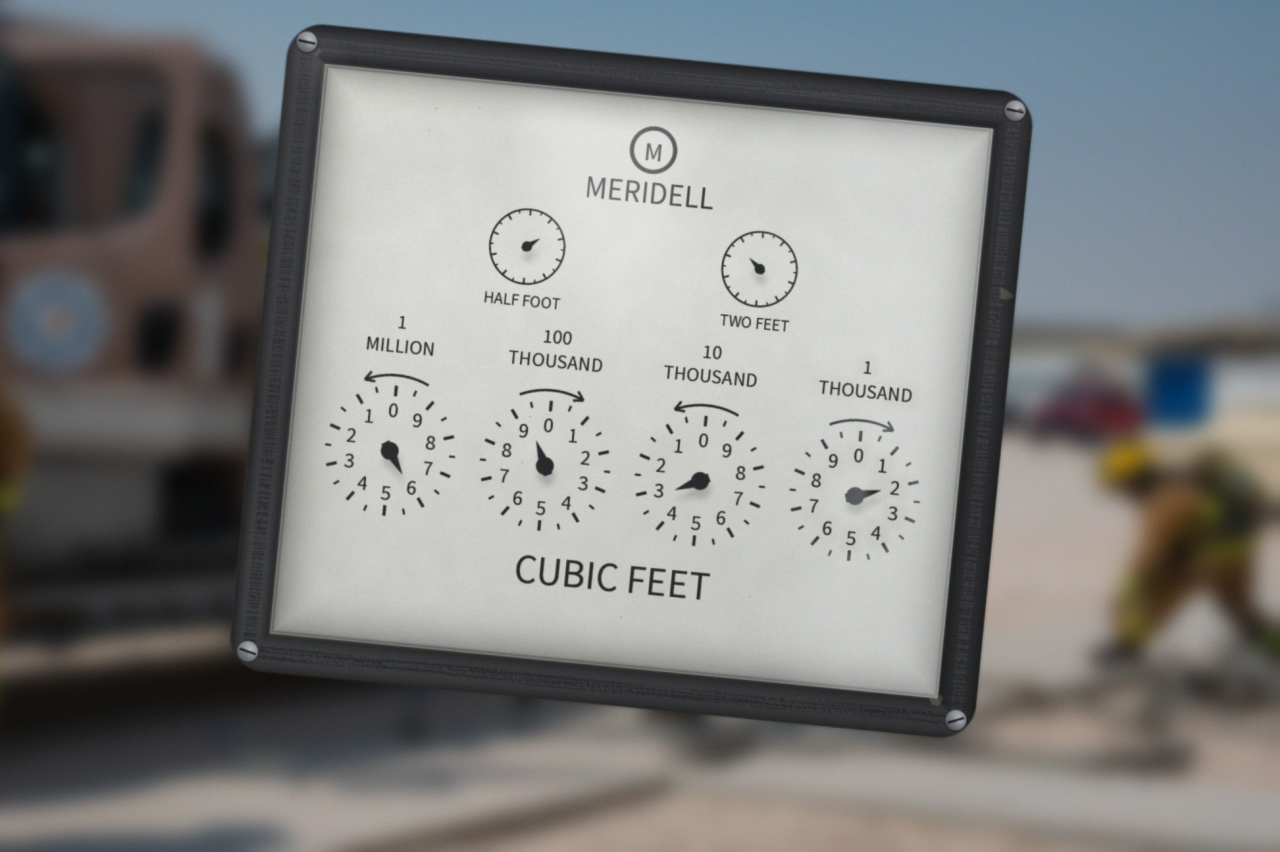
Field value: 593200 ft³
